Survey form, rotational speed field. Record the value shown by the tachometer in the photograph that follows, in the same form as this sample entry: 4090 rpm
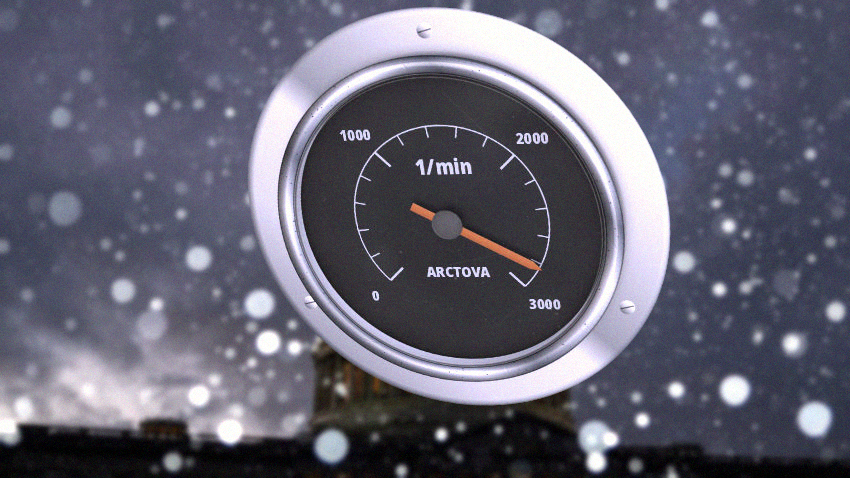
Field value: 2800 rpm
